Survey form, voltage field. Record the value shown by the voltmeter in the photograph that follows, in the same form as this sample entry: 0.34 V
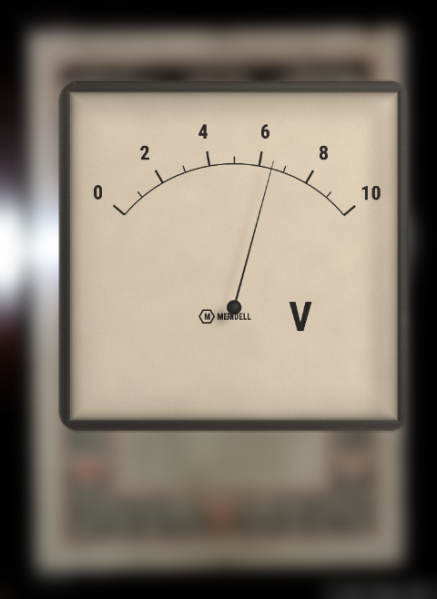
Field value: 6.5 V
